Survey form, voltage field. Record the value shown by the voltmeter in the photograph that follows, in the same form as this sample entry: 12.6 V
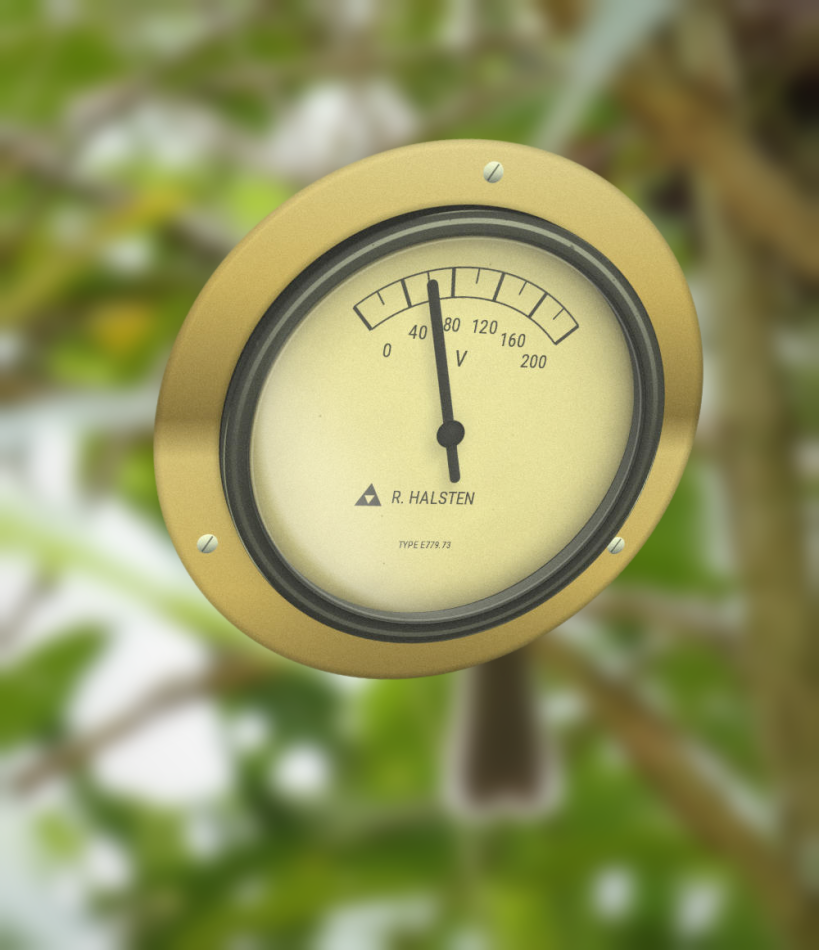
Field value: 60 V
